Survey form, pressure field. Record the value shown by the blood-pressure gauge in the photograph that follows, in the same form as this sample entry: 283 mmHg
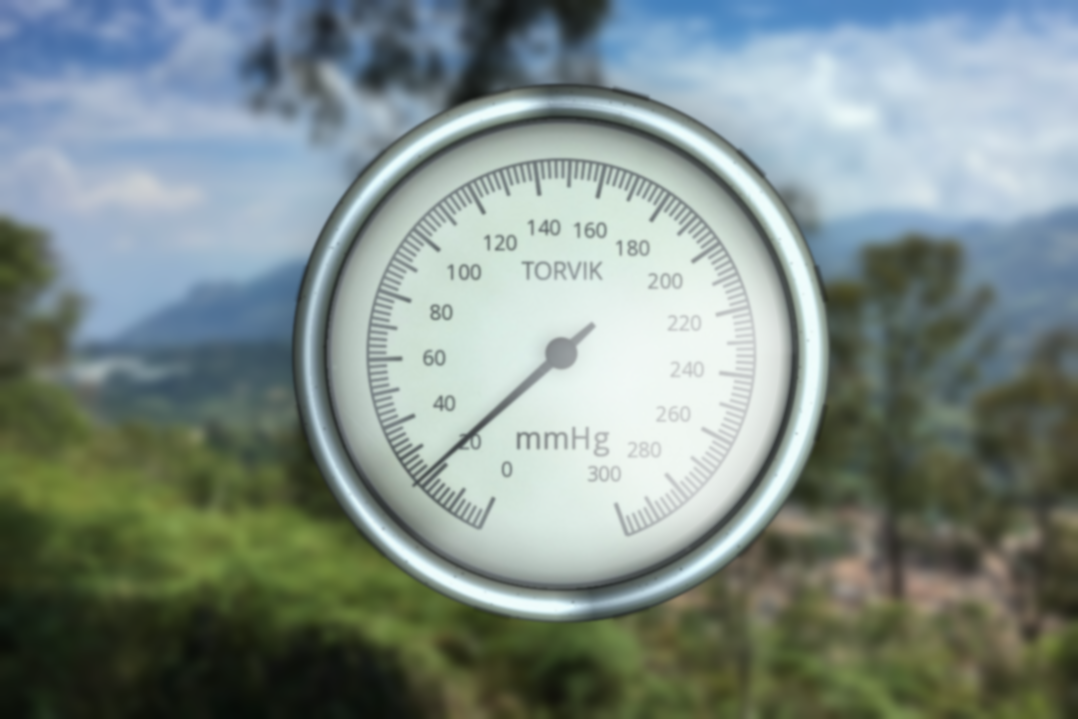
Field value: 22 mmHg
